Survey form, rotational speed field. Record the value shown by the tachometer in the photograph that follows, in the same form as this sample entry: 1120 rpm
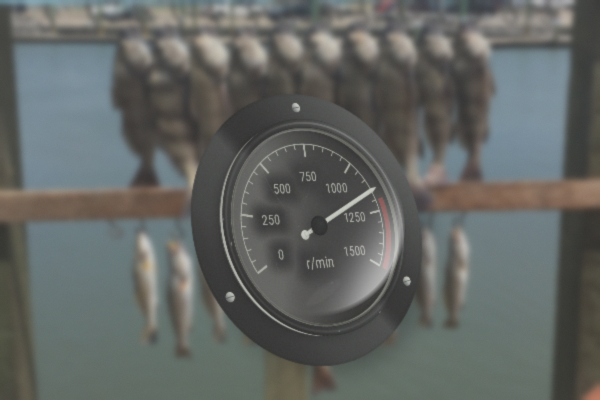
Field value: 1150 rpm
